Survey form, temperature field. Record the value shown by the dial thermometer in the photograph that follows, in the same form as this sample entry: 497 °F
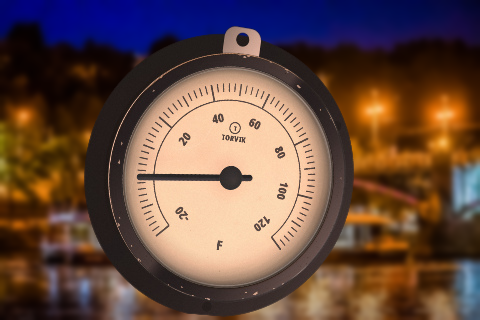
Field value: 0 °F
